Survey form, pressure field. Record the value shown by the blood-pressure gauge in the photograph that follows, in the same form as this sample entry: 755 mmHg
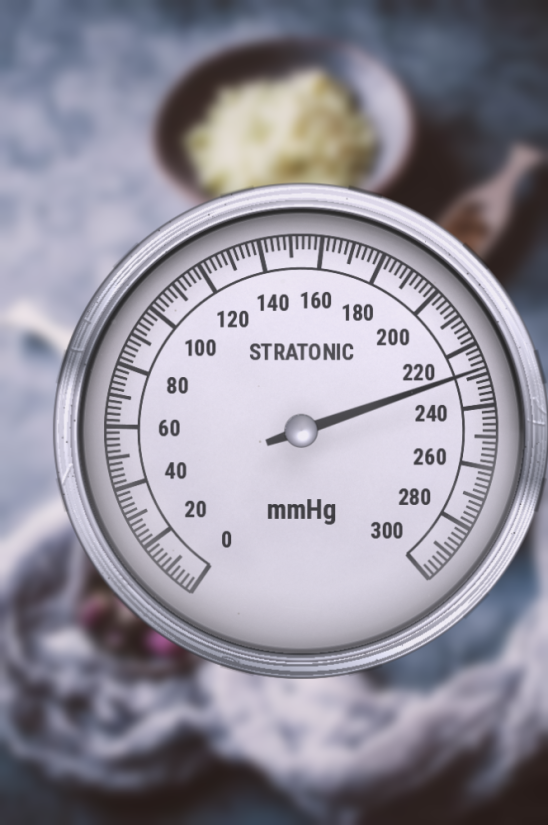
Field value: 228 mmHg
